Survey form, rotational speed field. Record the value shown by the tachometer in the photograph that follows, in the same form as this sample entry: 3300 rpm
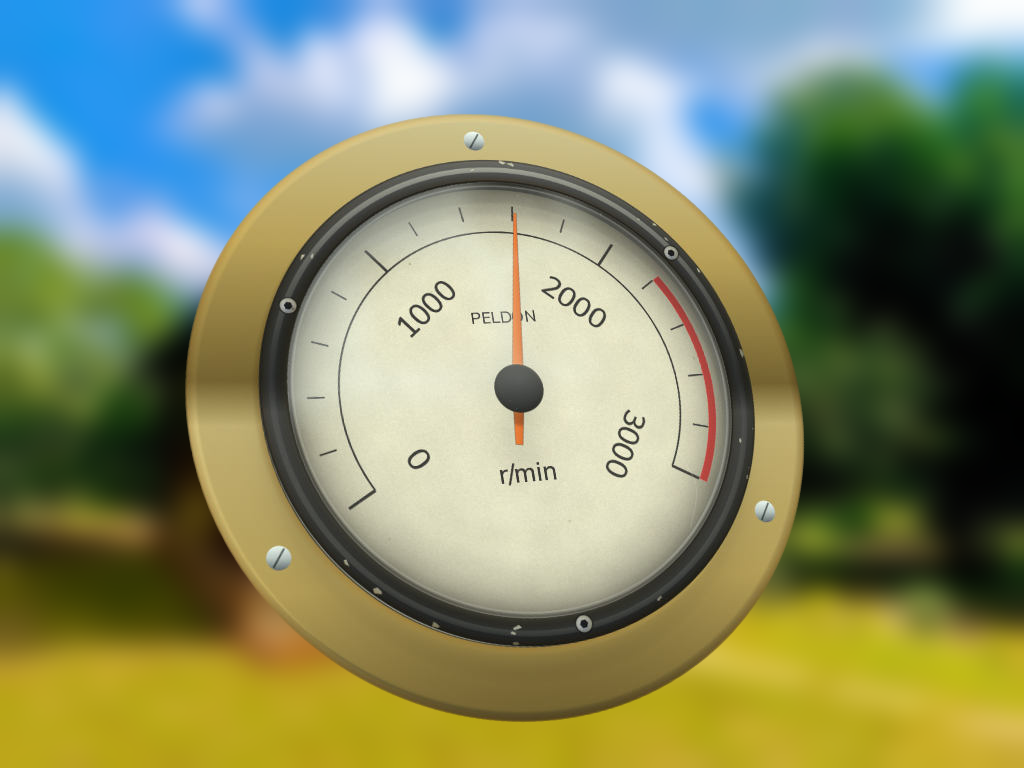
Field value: 1600 rpm
